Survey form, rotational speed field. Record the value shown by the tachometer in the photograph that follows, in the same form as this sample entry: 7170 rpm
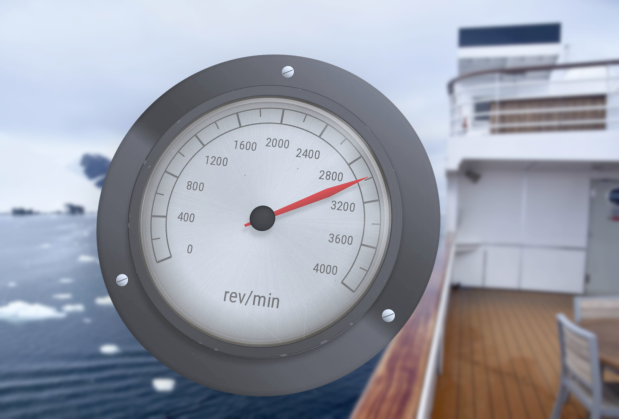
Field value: 3000 rpm
